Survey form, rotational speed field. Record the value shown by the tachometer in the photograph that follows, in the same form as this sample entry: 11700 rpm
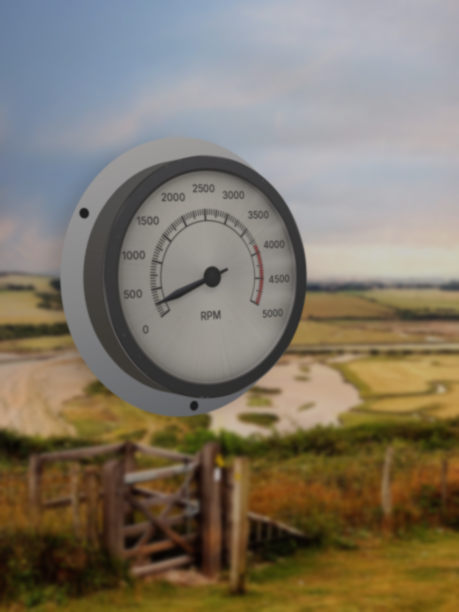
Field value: 250 rpm
